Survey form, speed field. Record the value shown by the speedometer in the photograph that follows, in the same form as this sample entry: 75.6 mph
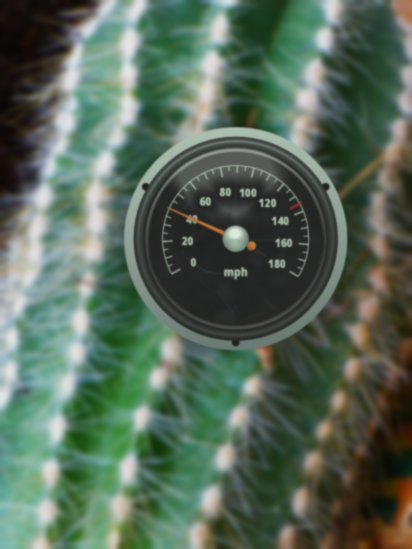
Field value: 40 mph
